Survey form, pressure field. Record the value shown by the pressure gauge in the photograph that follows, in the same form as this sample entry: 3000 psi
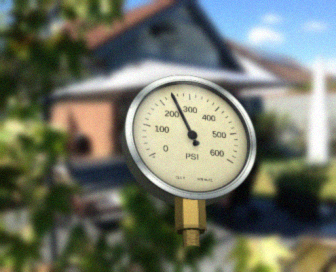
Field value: 240 psi
